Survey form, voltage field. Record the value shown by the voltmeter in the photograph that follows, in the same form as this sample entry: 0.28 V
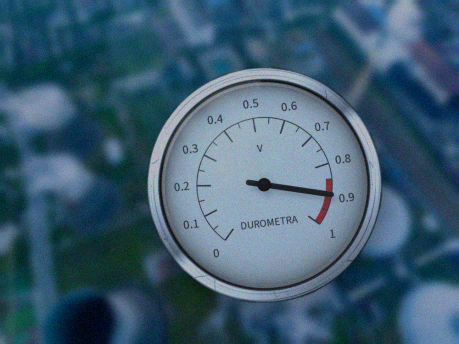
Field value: 0.9 V
